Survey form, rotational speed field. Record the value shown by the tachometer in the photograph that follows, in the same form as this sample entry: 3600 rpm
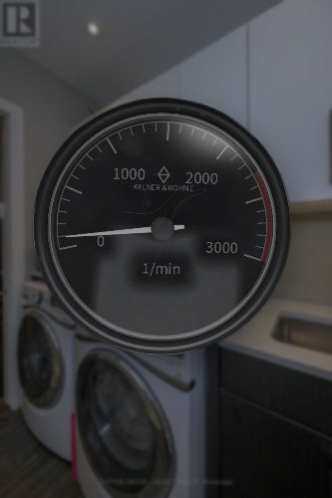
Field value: 100 rpm
